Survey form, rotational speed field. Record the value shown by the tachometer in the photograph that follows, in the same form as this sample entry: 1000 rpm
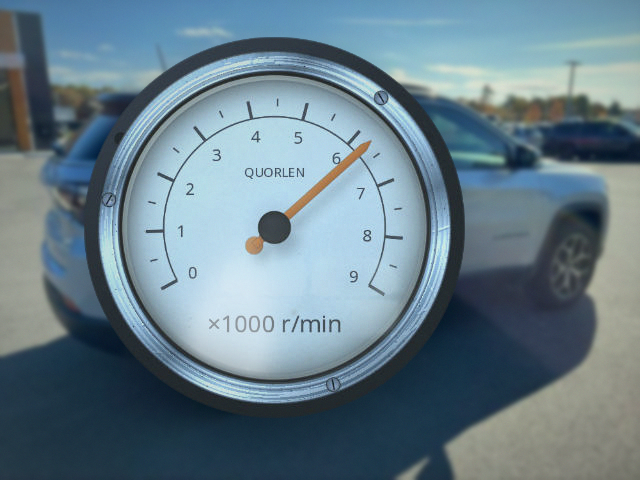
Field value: 6250 rpm
